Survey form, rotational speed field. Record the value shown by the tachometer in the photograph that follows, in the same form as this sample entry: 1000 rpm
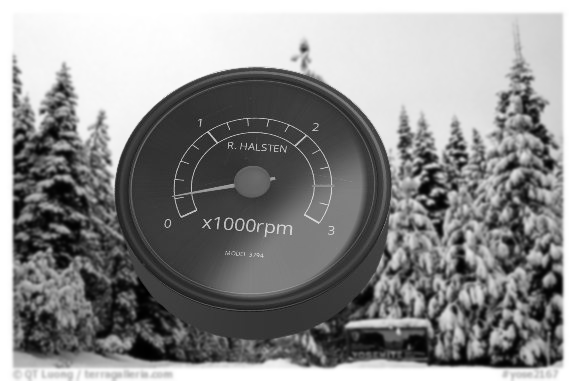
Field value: 200 rpm
